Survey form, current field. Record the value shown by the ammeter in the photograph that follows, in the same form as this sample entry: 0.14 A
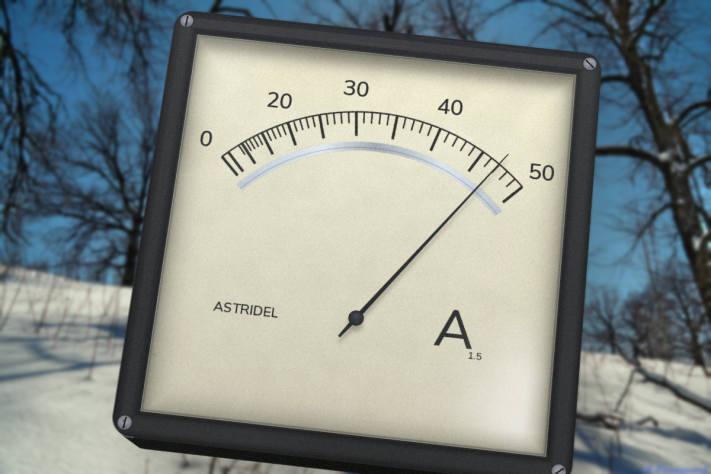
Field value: 47 A
